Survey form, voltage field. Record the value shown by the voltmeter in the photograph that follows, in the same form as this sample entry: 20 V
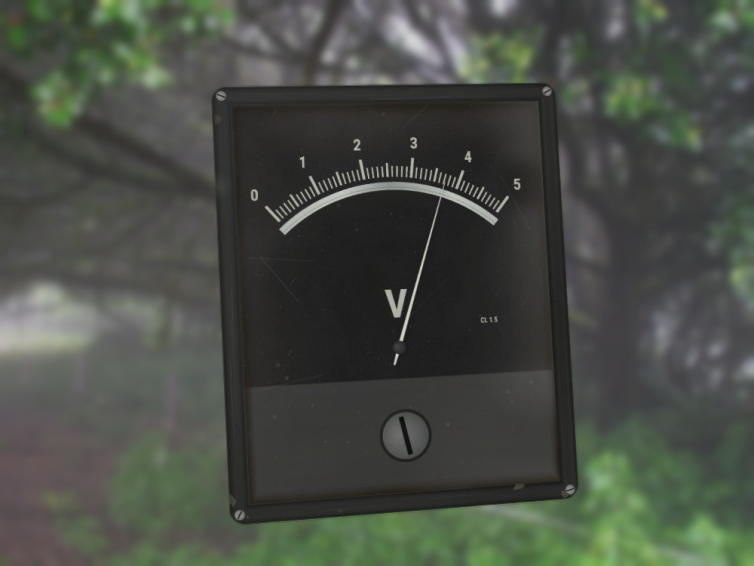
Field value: 3.7 V
